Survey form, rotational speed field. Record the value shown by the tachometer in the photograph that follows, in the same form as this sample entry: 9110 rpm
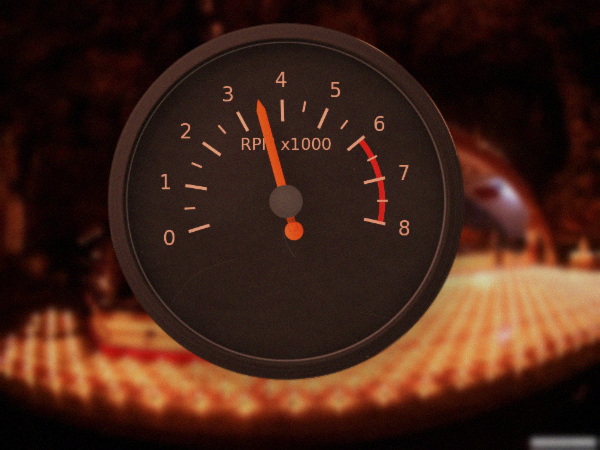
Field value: 3500 rpm
